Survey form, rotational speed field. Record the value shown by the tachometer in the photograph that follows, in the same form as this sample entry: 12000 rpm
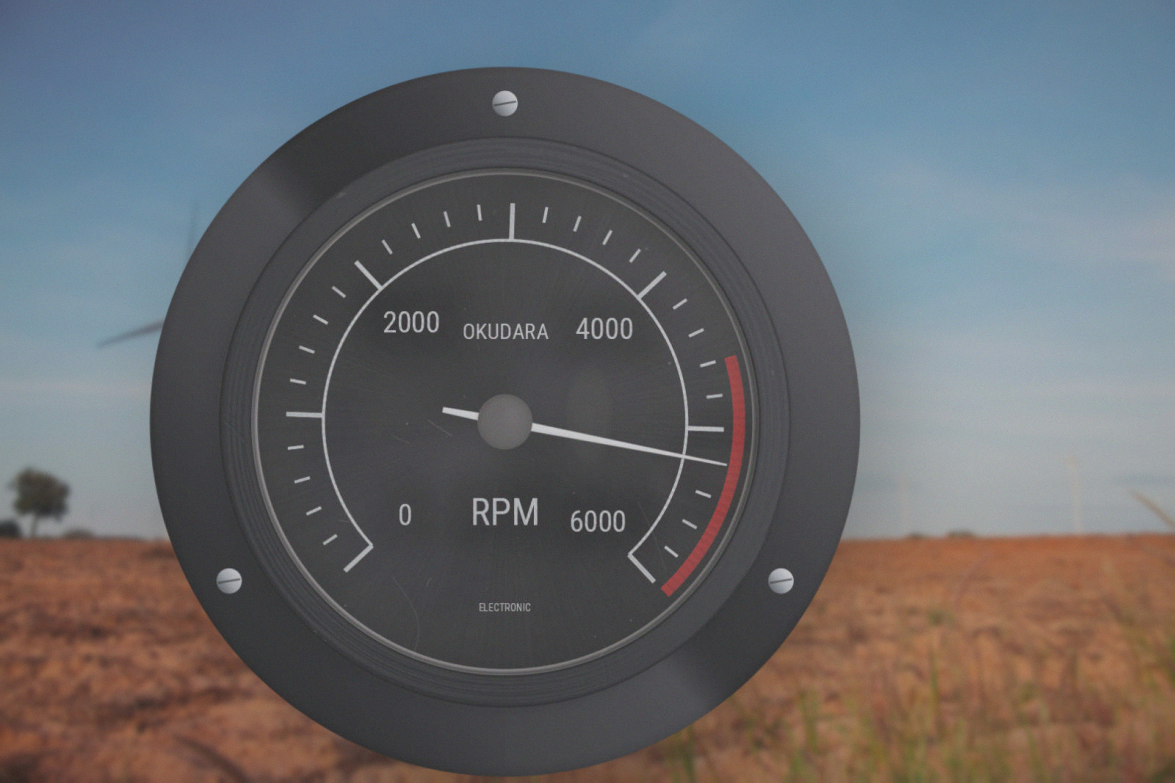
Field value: 5200 rpm
